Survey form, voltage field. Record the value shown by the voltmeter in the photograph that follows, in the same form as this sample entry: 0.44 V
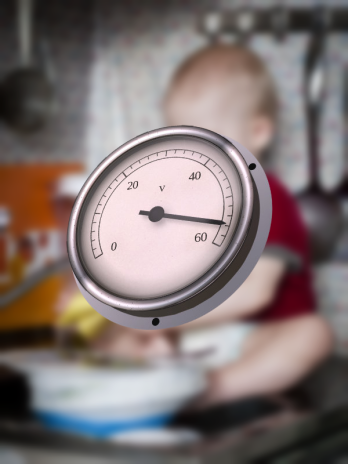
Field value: 56 V
